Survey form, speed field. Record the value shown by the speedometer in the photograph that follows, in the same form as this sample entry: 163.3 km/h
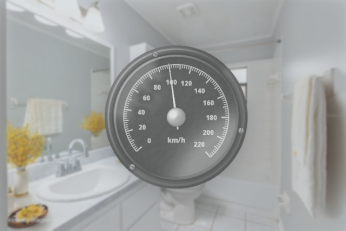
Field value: 100 km/h
